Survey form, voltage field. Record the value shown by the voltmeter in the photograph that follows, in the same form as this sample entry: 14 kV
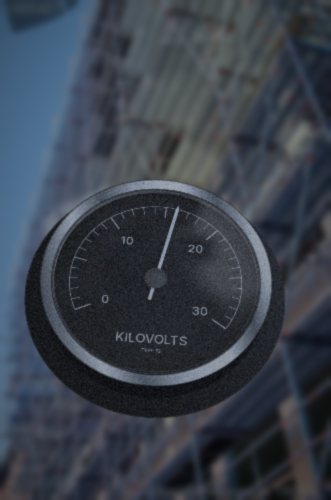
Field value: 16 kV
